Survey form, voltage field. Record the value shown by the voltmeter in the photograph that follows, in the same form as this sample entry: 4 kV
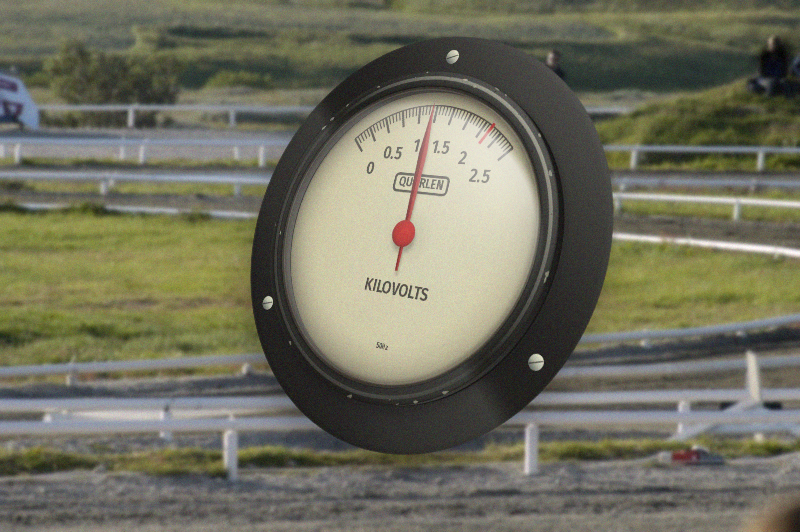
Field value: 1.25 kV
